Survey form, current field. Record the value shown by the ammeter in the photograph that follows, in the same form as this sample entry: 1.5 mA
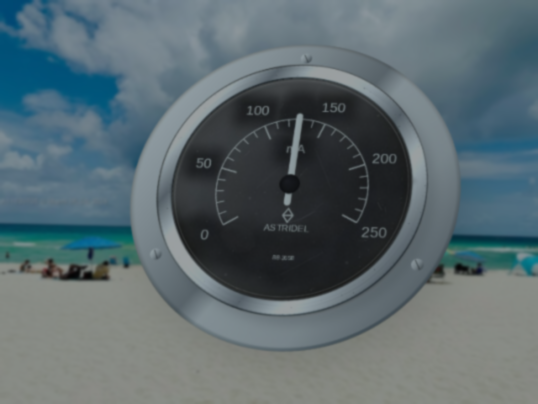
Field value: 130 mA
